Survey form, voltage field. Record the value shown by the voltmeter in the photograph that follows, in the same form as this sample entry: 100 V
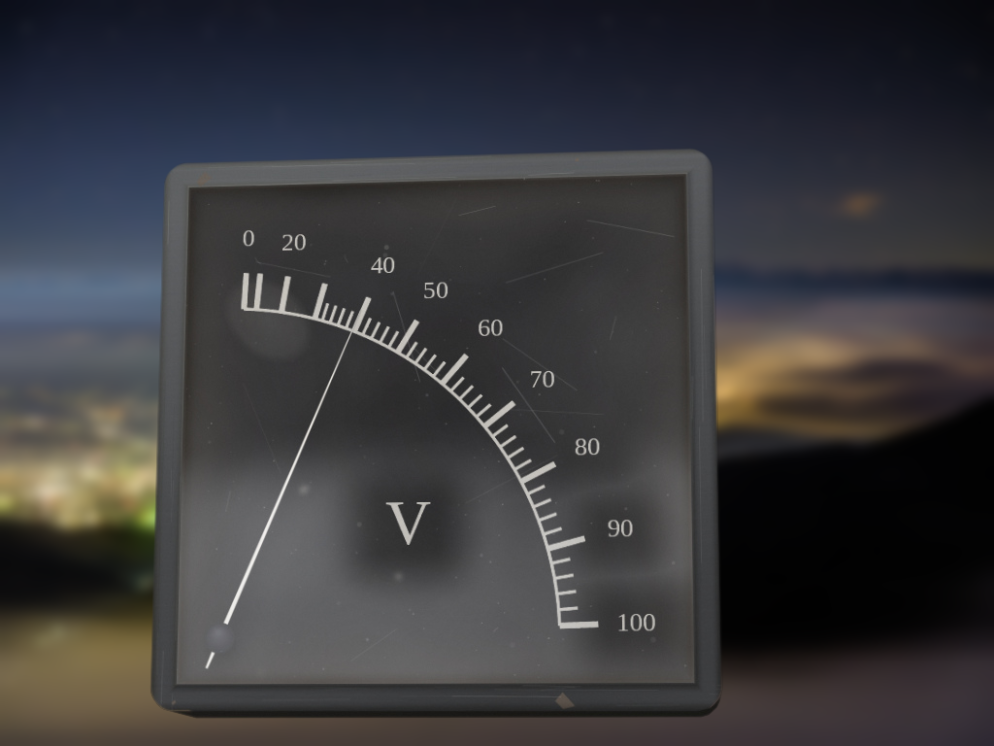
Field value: 40 V
